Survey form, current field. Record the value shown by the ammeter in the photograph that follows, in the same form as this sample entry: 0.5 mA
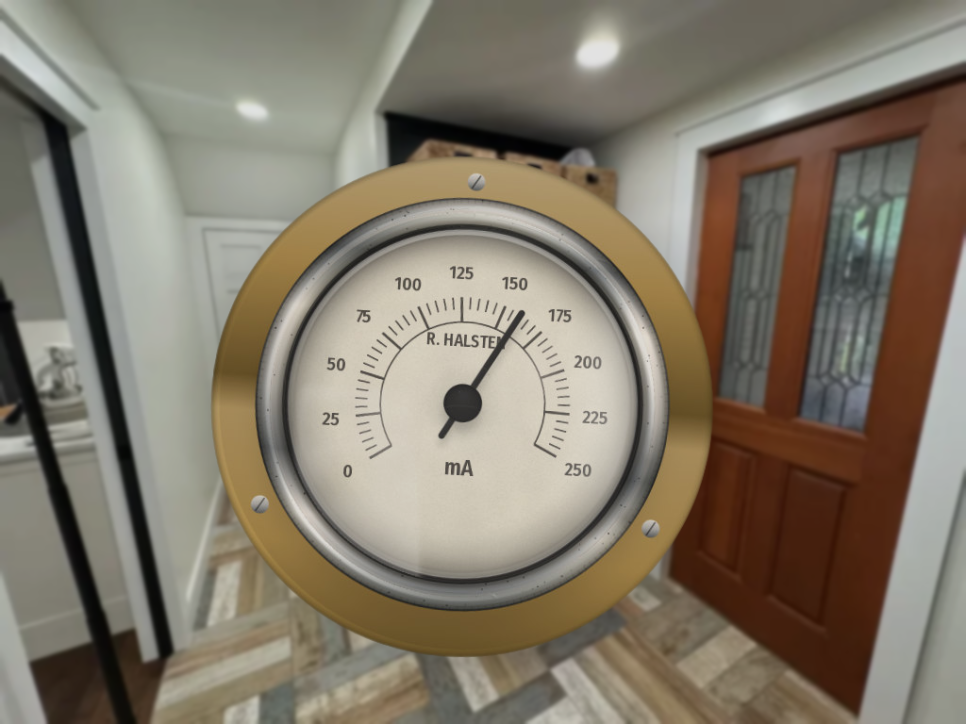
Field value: 160 mA
